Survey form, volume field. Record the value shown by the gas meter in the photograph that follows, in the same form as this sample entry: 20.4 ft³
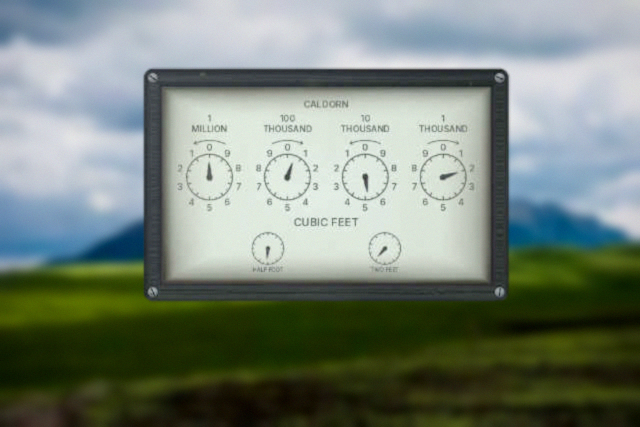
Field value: 5200 ft³
